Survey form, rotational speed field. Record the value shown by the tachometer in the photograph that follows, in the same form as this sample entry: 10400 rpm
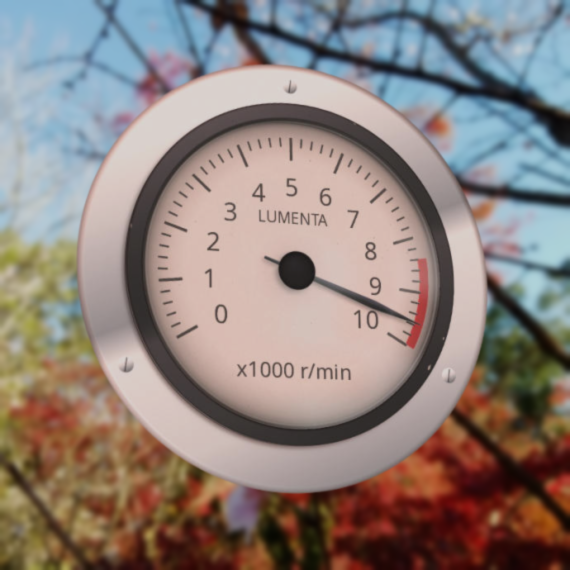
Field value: 9600 rpm
